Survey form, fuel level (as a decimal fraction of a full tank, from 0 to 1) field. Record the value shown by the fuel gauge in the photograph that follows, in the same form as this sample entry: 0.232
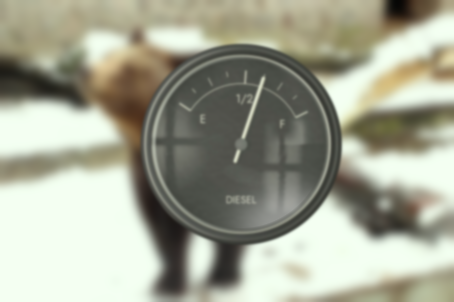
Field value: 0.625
